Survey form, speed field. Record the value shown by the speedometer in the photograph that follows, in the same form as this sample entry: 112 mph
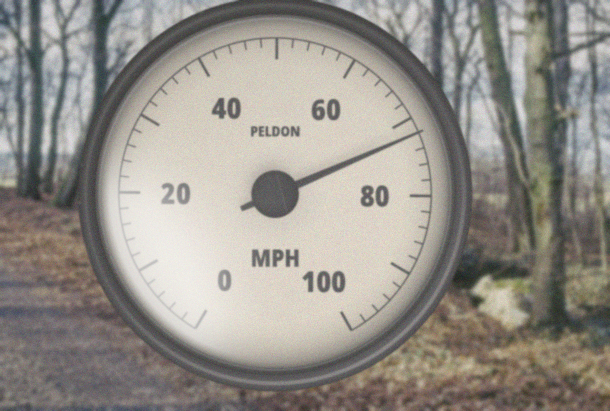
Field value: 72 mph
